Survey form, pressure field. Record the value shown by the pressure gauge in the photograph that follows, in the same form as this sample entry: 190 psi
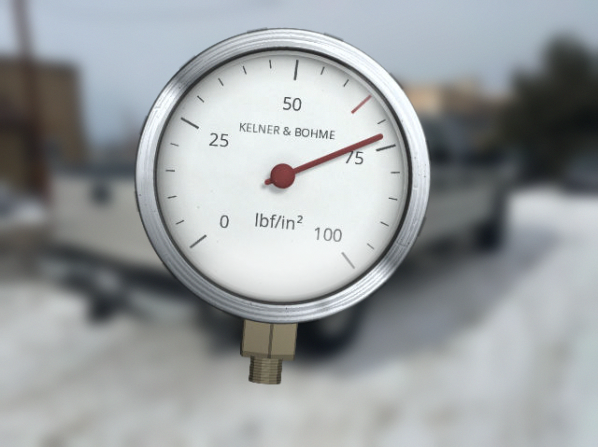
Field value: 72.5 psi
